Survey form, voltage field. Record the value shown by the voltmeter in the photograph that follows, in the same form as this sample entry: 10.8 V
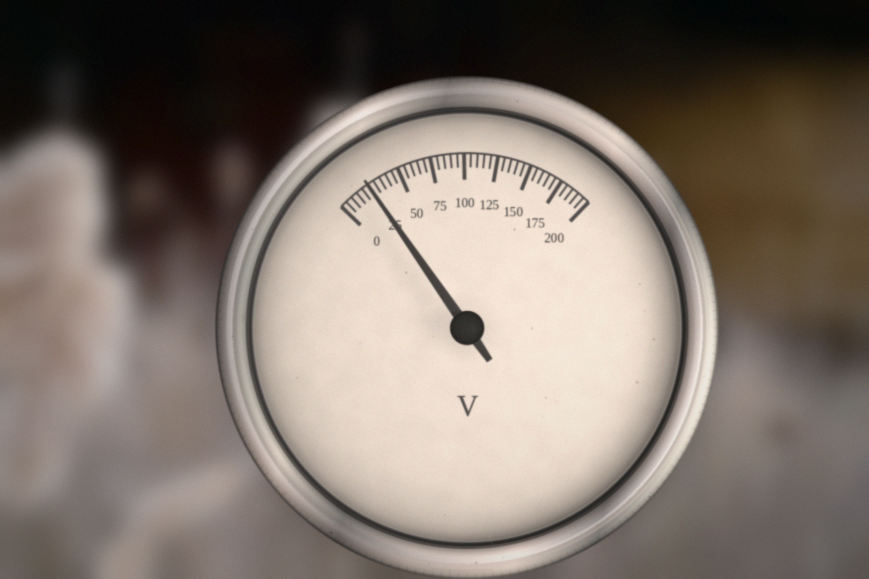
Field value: 25 V
